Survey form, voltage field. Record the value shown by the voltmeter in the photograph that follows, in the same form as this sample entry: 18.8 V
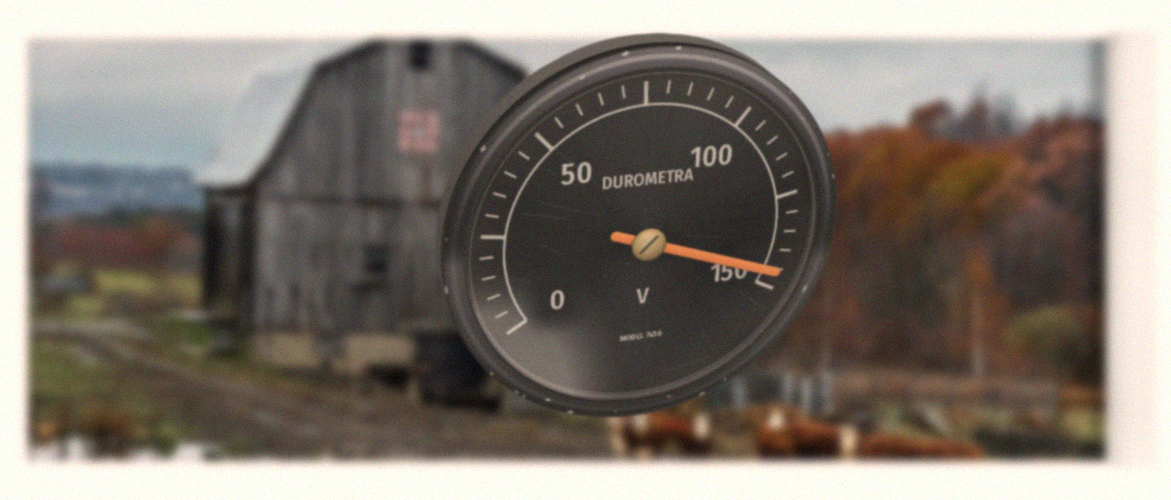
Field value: 145 V
